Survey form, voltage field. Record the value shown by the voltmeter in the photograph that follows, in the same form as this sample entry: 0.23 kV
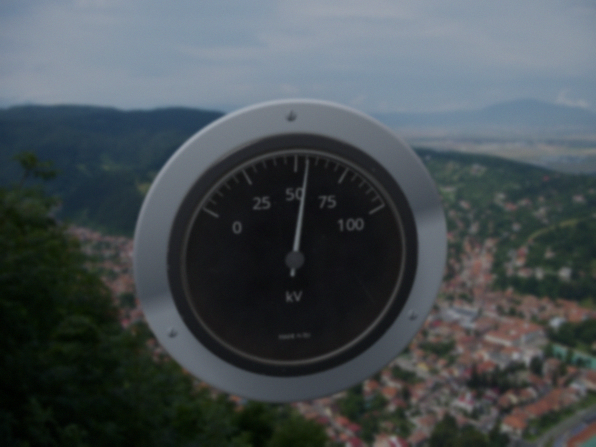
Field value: 55 kV
